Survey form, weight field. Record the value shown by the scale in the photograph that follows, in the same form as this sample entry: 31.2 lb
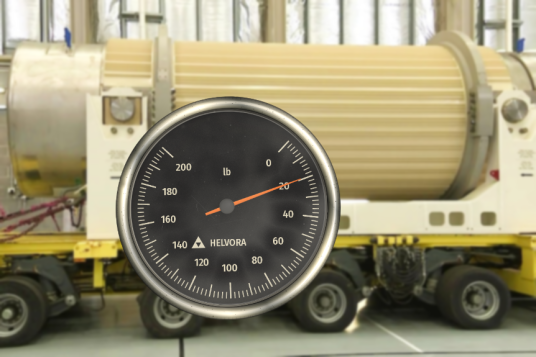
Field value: 20 lb
